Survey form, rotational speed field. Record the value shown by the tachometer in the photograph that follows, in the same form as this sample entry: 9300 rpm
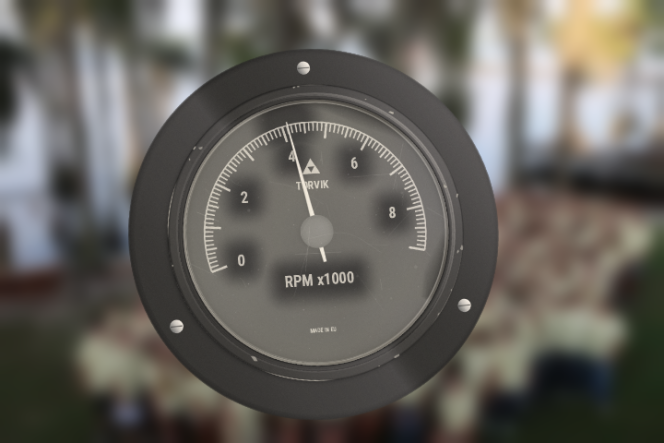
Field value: 4100 rpm
